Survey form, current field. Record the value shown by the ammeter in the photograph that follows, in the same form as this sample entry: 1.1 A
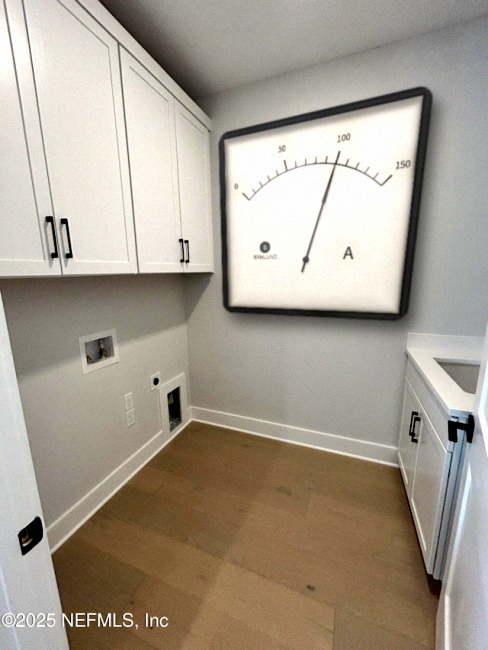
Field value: 100 A
